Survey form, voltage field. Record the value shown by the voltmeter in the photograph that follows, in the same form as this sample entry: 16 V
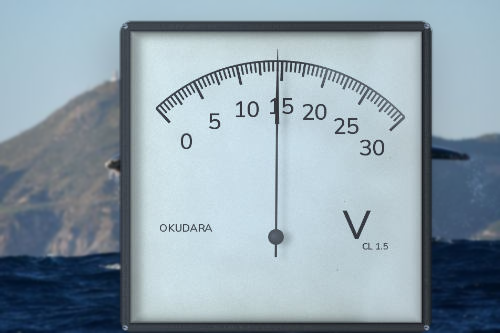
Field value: 14.5 V
